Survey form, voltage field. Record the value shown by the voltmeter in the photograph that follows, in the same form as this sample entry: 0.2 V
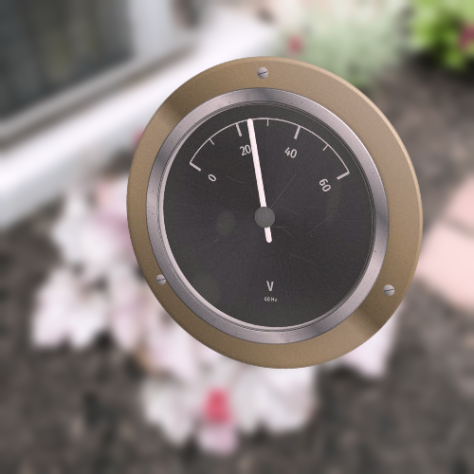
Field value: 25 V
